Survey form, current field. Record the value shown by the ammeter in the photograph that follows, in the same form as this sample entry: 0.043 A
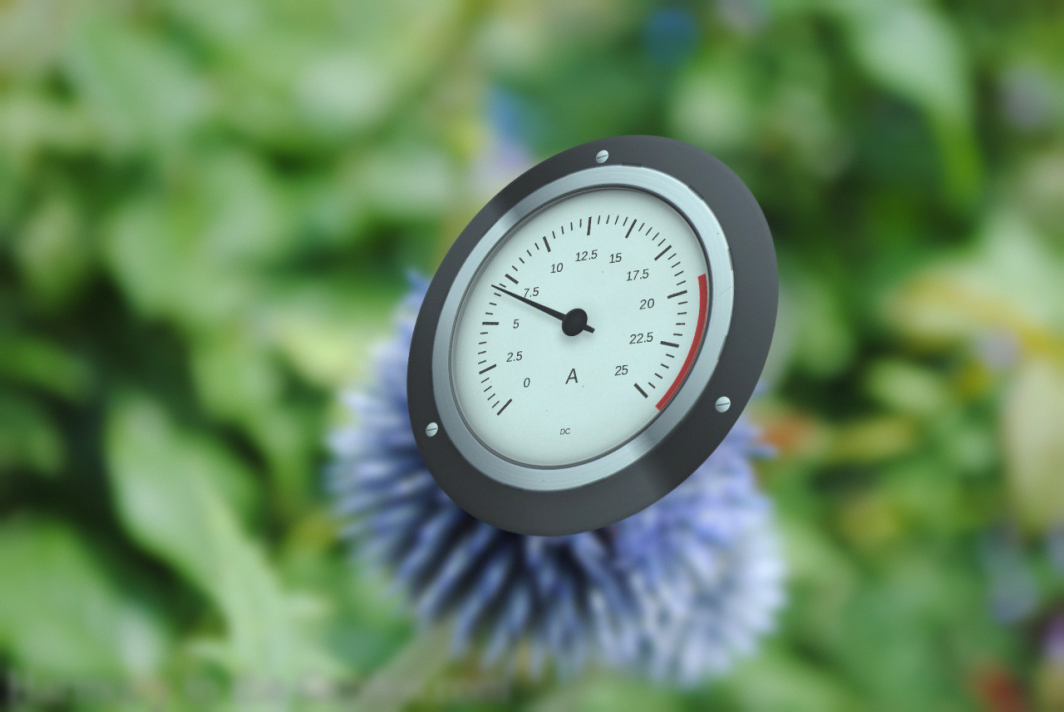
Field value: 6.75 A
